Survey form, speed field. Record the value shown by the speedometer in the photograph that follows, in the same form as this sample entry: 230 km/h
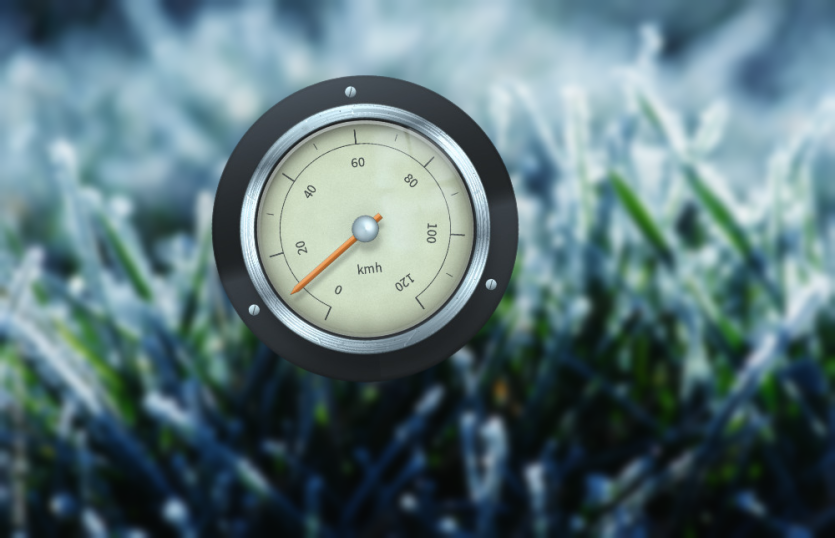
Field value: 10 km/h
